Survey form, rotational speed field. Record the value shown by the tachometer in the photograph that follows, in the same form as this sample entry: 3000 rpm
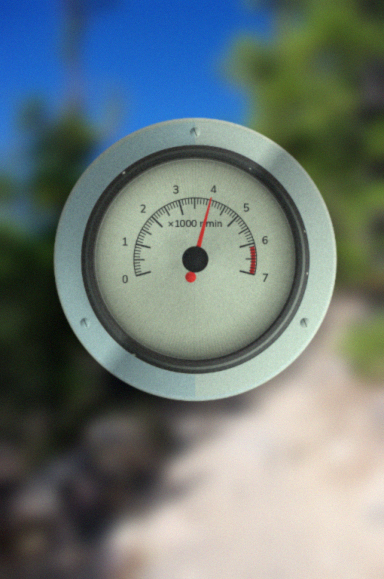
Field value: 4000 rpm
